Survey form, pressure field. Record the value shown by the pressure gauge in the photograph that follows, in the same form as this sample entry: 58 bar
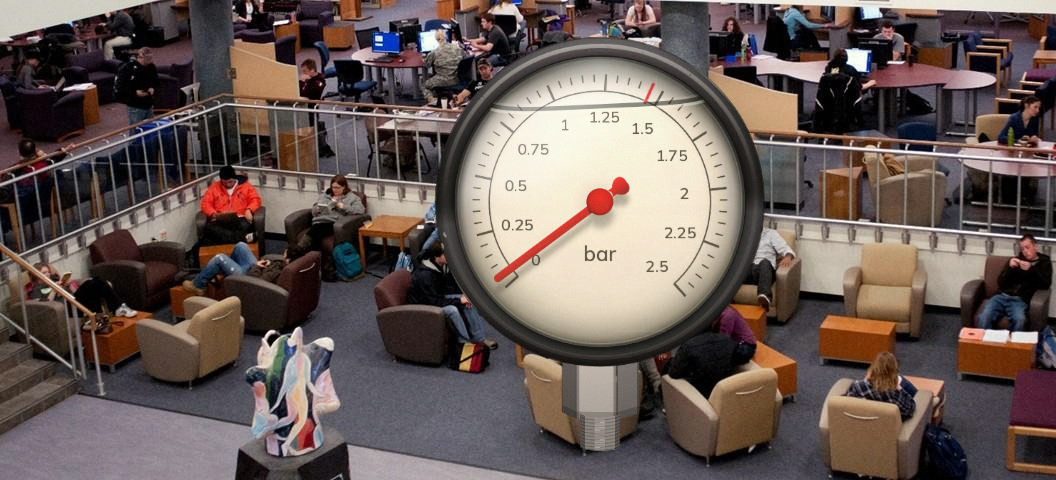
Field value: 0.05 bar
